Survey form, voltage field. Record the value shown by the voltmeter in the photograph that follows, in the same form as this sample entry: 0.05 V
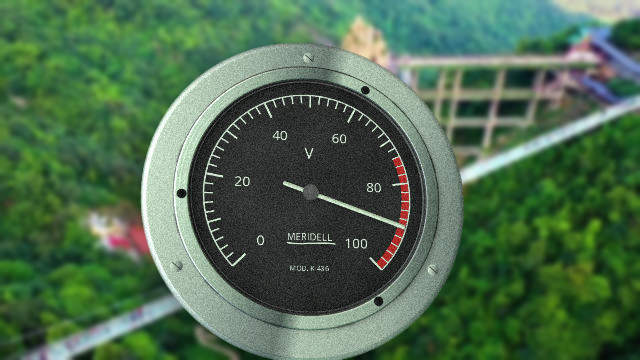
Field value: 90 V
